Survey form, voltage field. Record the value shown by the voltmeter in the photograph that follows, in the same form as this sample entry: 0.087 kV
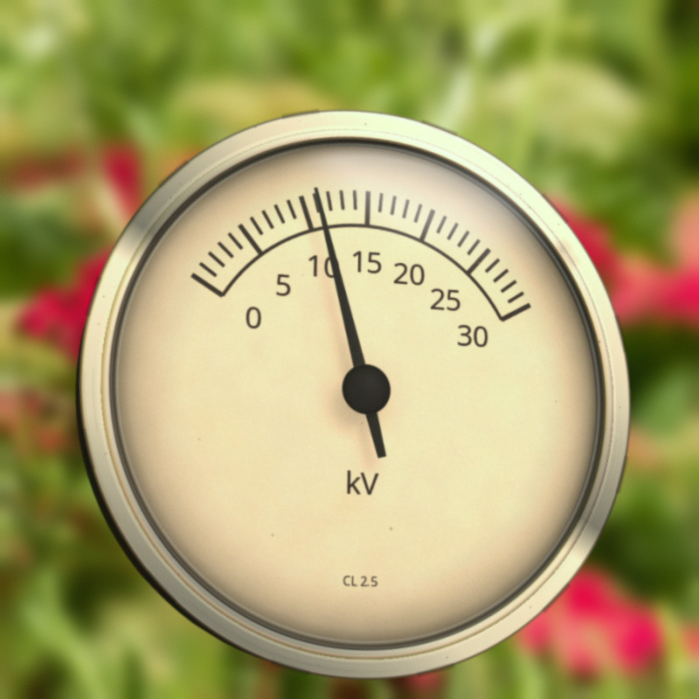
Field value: 11 kV
